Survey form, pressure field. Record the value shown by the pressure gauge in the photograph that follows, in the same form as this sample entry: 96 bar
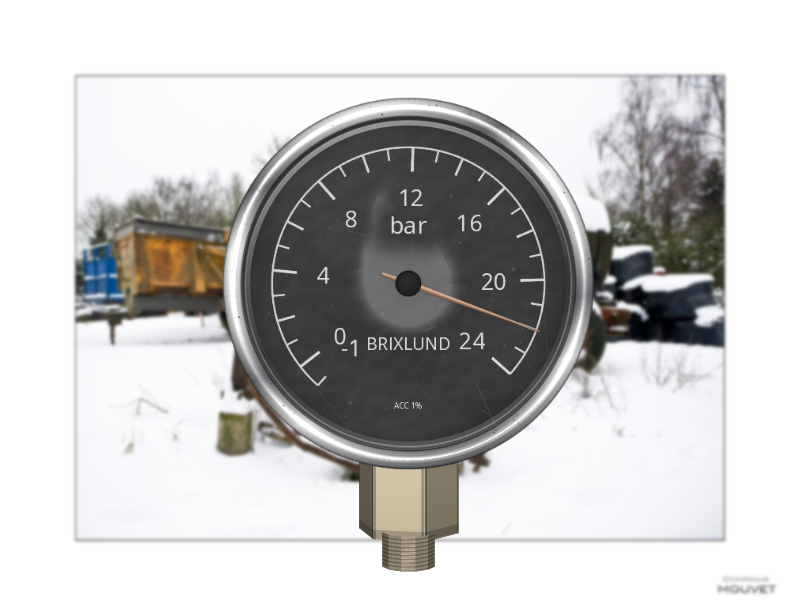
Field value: 22 bar
